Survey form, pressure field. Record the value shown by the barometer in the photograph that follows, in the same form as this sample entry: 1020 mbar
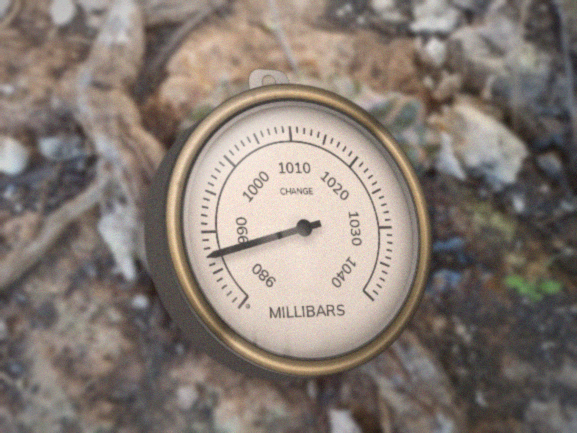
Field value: 987 mbar
